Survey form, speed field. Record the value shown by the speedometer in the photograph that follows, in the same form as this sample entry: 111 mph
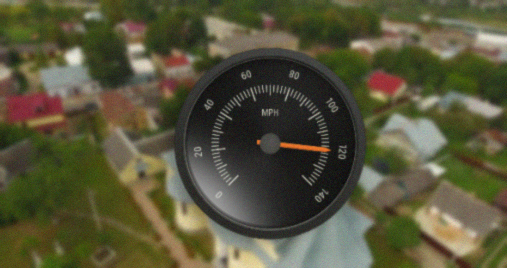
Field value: 120 mph
